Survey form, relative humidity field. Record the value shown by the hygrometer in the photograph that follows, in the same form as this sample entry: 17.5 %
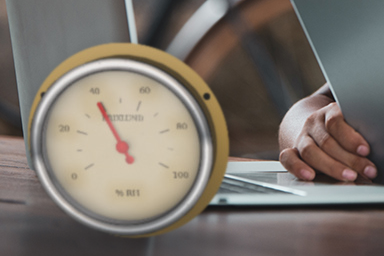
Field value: 40 %
